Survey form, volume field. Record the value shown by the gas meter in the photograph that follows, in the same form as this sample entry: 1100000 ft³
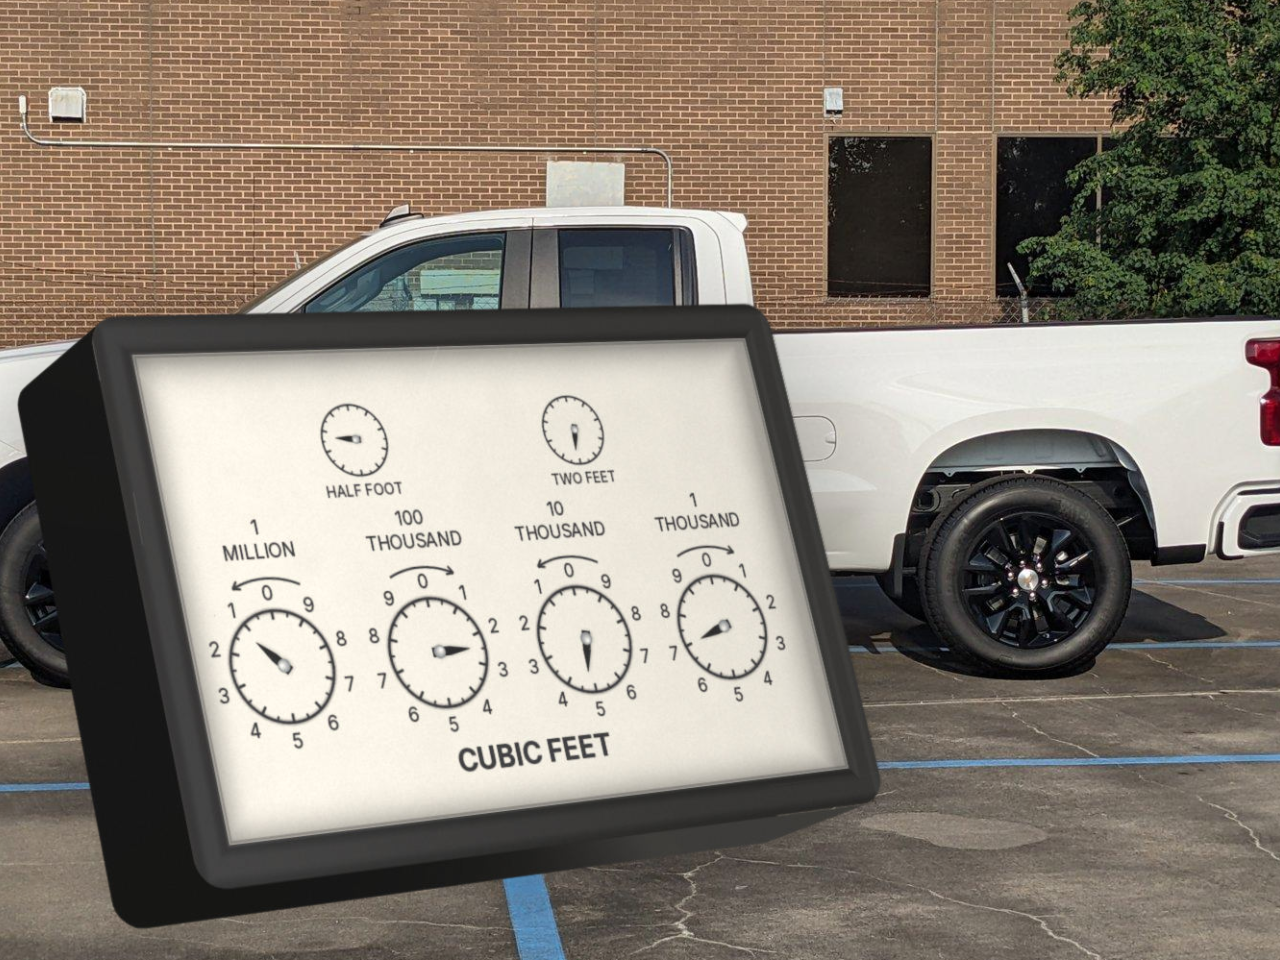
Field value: 124700 ft³
